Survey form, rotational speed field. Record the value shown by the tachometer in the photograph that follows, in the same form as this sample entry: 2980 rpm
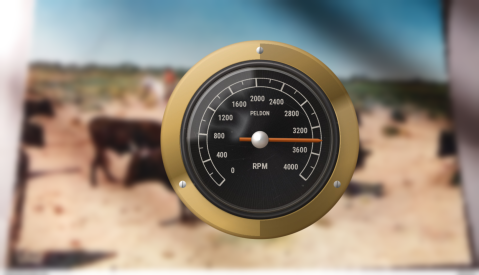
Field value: 3400 rpm
